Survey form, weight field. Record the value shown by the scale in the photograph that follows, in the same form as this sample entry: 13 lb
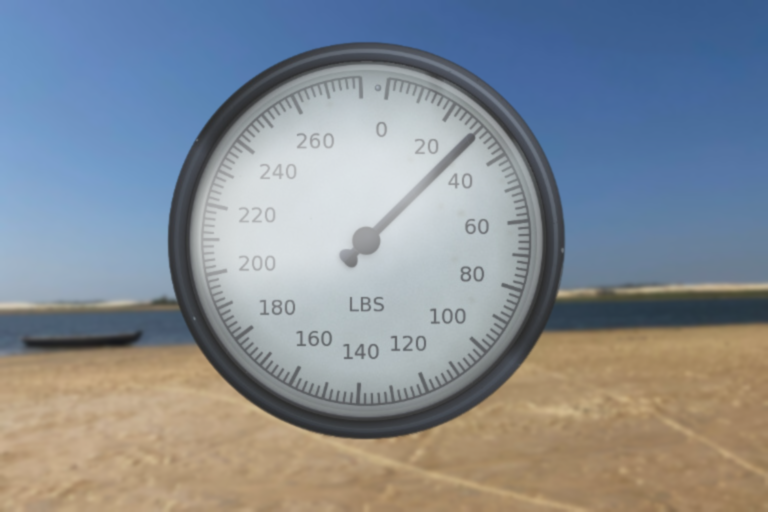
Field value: 30 lb
